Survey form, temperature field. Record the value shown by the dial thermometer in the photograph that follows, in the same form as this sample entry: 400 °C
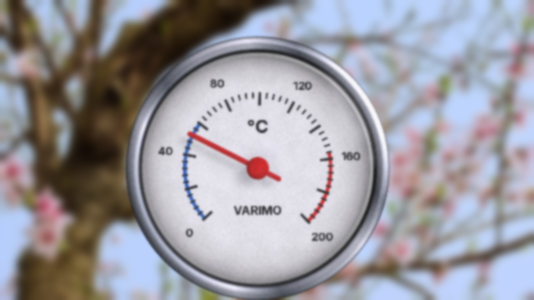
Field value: 52 °C
